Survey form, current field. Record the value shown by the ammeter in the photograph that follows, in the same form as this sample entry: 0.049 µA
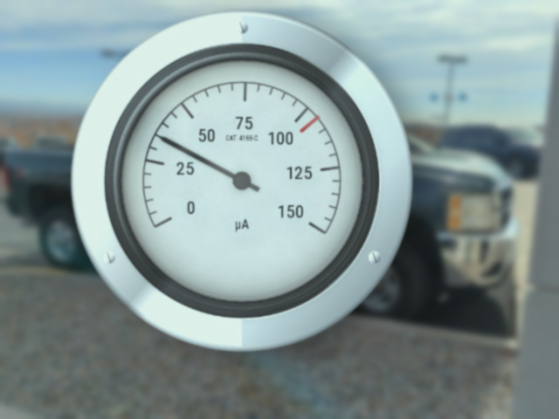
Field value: 35 µA
